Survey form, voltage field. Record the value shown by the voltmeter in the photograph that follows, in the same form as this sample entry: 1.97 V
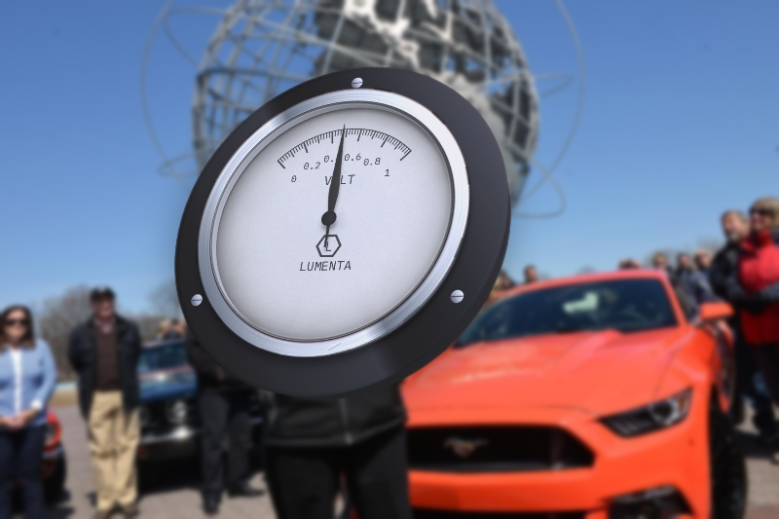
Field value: 0.5 V
